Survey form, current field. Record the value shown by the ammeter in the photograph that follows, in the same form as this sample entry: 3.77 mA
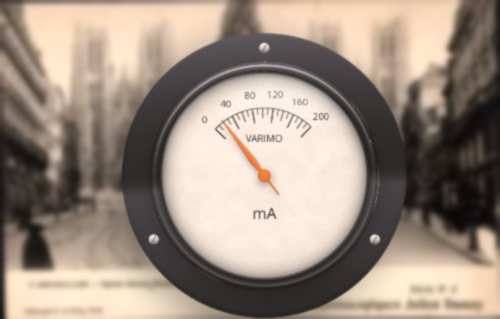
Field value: 20 mA
